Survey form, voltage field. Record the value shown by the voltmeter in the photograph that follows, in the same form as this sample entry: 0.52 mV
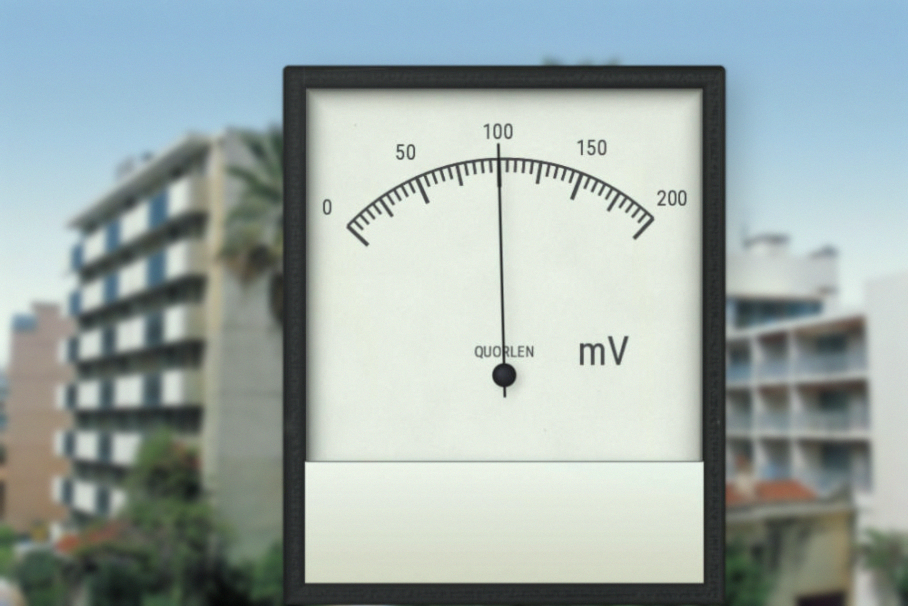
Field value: 100 mV
